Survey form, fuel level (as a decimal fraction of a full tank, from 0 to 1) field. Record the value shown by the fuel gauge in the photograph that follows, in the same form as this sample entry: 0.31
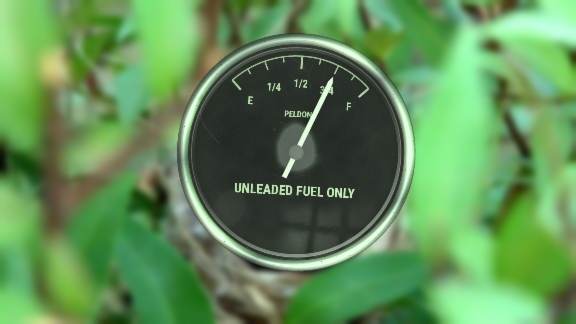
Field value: 0.75
